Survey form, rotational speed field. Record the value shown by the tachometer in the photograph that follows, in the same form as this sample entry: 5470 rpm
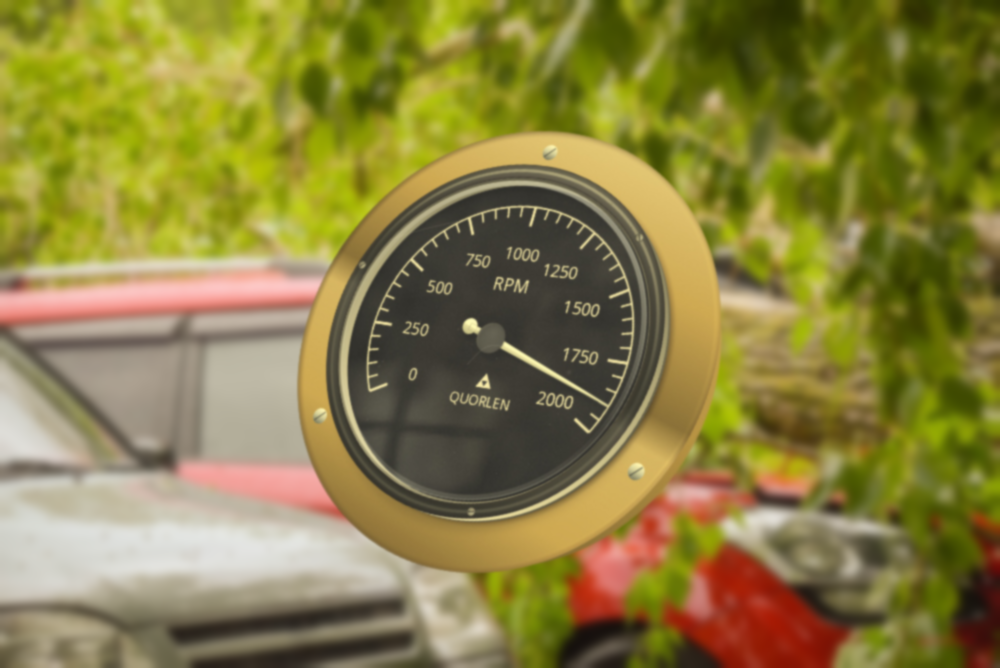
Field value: 1900 rpm
